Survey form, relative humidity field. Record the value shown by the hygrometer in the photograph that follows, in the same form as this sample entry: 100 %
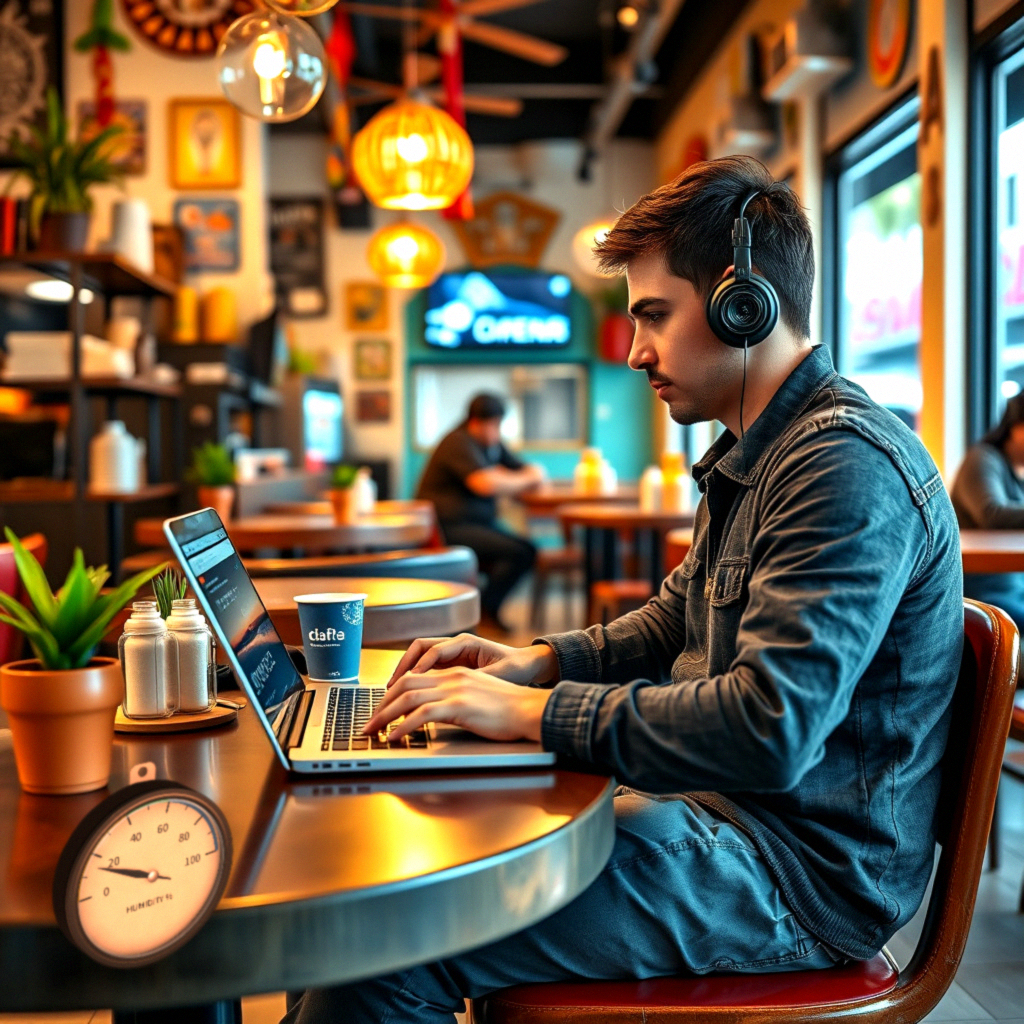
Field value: 15 %
